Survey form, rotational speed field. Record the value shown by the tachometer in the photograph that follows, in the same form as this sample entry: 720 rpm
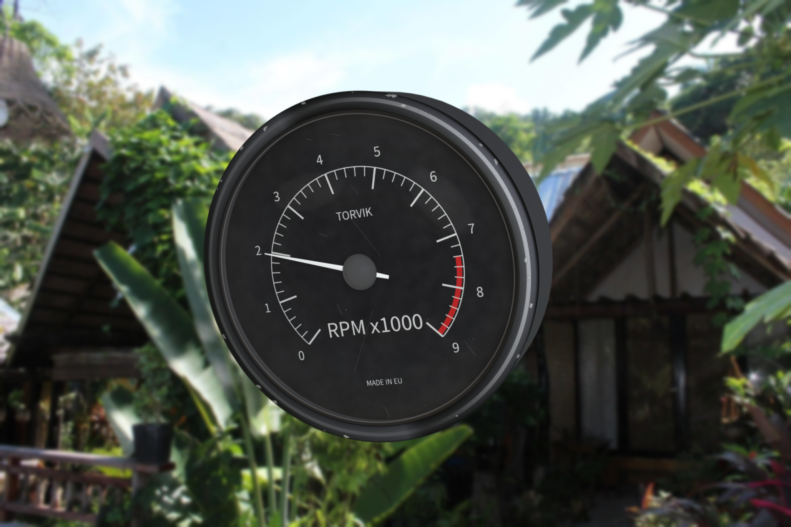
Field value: 2000 rpm
